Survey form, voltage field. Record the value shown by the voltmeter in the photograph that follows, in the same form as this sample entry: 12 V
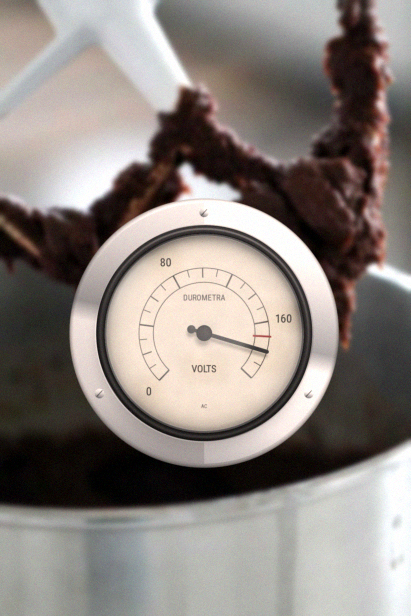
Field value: 180 V
